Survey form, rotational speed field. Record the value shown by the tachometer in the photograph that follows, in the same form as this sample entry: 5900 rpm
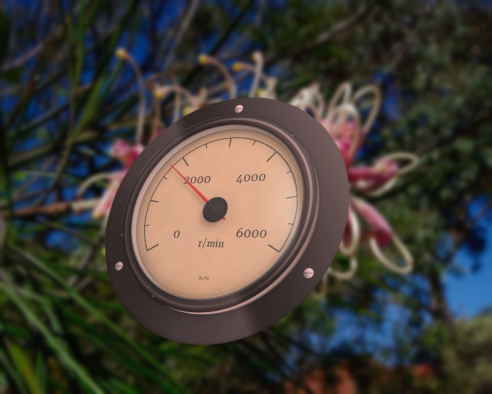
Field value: 1750 rpm
